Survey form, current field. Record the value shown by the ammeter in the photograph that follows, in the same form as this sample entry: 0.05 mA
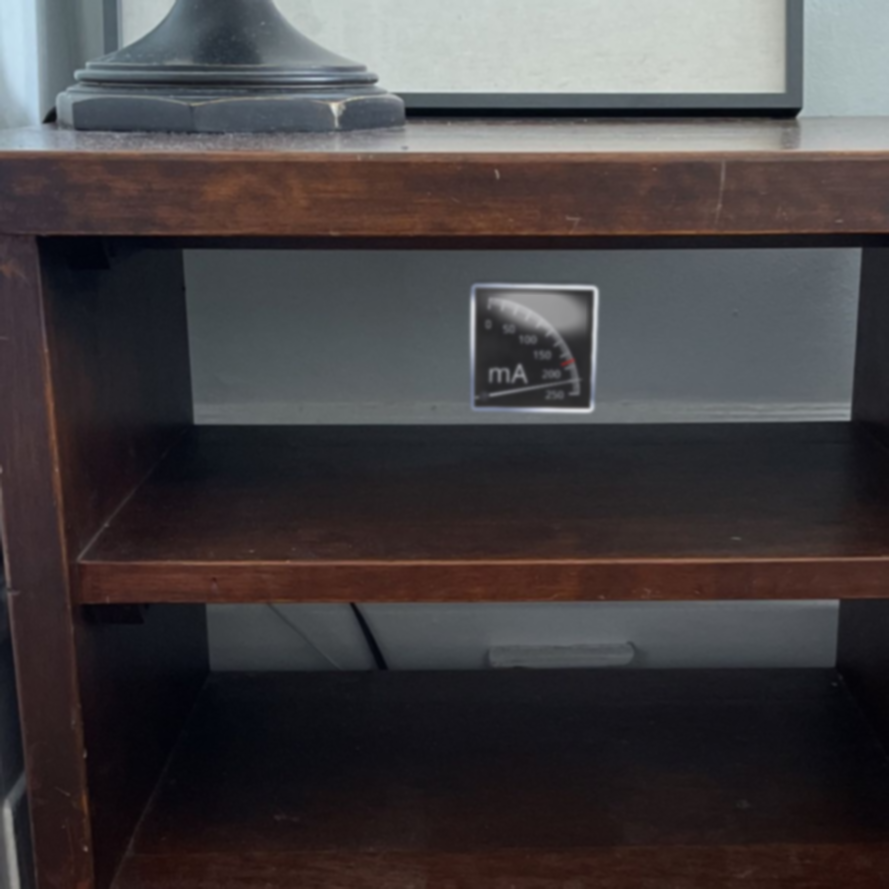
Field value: 225 mA
